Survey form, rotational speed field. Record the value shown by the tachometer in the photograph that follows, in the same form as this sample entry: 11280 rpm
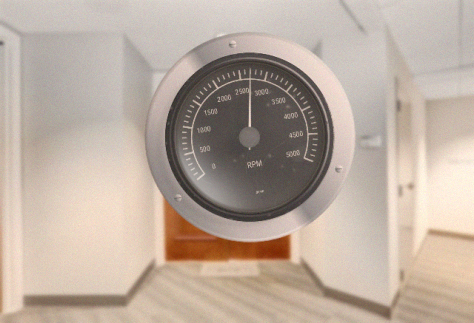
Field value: 2700 rpm
